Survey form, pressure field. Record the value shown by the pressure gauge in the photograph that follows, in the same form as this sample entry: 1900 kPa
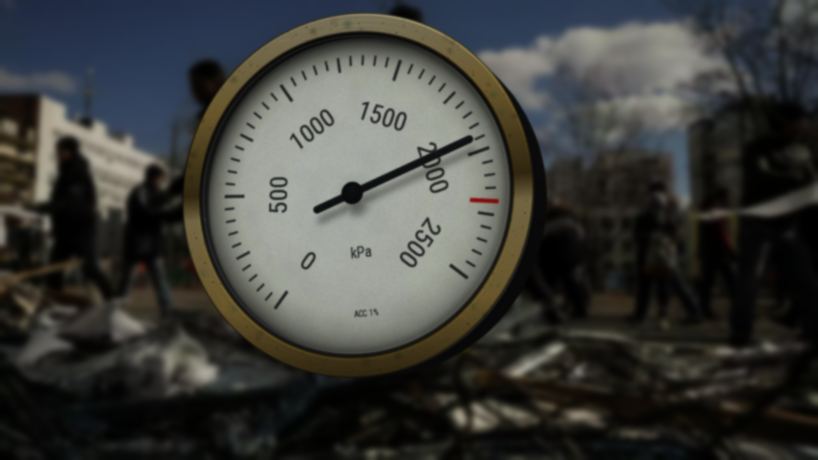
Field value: 1950 kPa
